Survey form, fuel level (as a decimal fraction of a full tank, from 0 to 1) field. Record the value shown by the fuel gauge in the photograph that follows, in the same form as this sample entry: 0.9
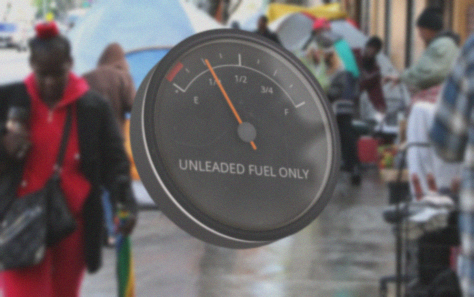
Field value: 0.25
